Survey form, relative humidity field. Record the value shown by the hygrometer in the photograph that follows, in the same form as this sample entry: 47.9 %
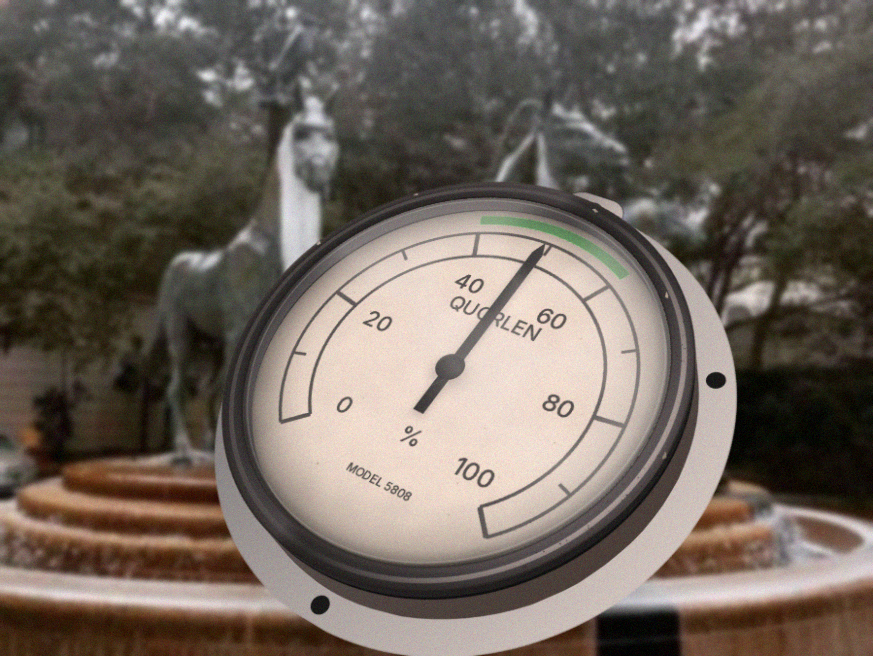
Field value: 50 %
